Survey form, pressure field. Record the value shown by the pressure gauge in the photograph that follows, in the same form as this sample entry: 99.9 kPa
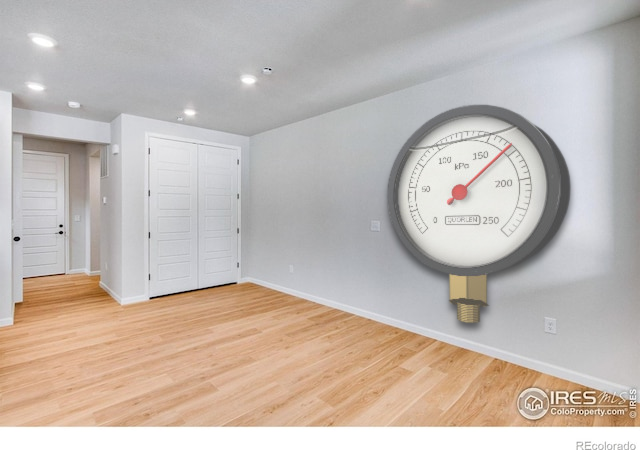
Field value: 170 kPa
